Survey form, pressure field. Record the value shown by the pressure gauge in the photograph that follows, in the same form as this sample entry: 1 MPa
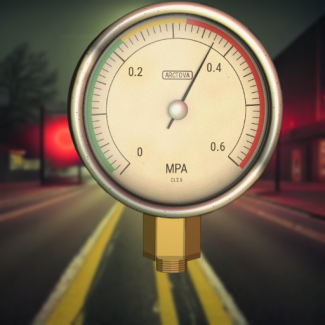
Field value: 0.37 MPa
